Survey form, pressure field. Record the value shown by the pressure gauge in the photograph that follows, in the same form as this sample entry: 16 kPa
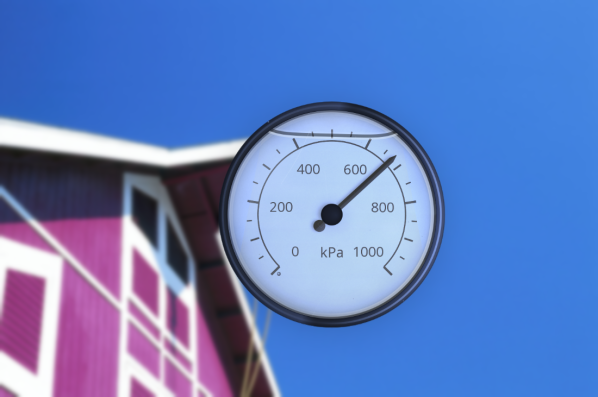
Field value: 675 kPa
